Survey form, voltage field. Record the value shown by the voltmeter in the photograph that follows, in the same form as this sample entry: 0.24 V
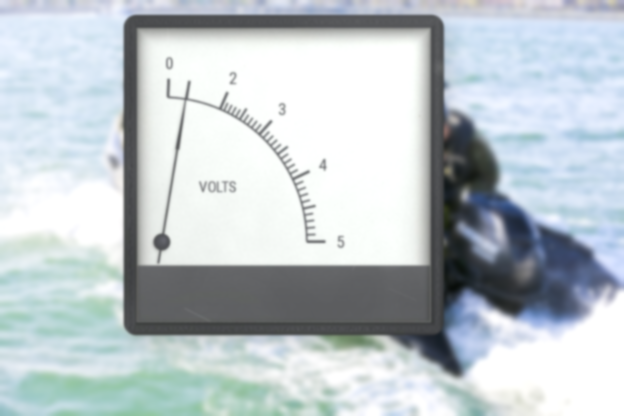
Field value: 1 V
